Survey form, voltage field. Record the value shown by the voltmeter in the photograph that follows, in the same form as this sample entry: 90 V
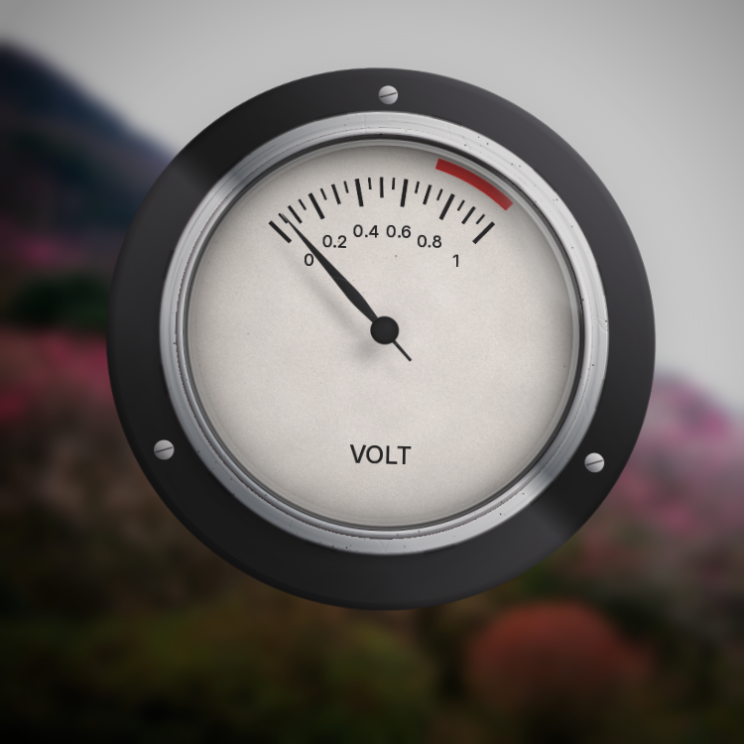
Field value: 0.05 V
